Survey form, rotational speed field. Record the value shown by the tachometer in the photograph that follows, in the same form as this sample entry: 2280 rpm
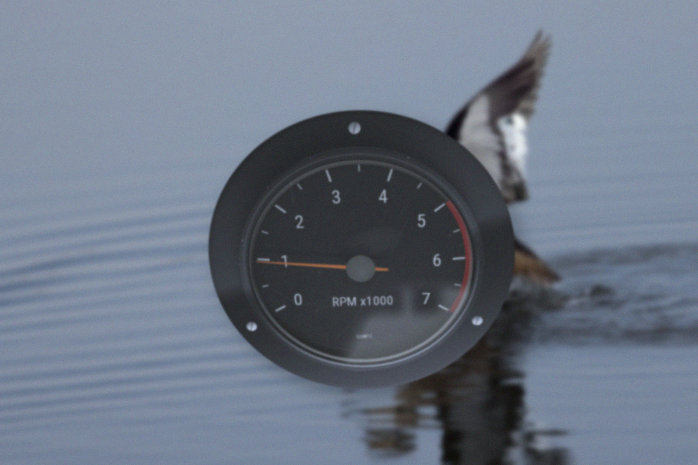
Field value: 1000 rpm
